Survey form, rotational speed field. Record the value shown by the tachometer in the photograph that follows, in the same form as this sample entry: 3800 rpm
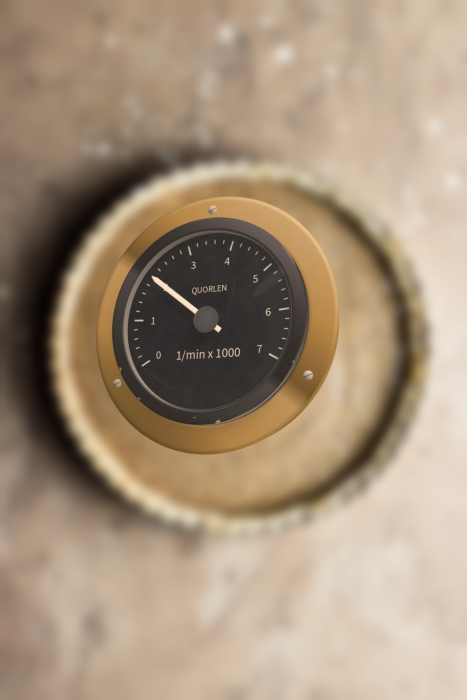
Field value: 2000 rpm
